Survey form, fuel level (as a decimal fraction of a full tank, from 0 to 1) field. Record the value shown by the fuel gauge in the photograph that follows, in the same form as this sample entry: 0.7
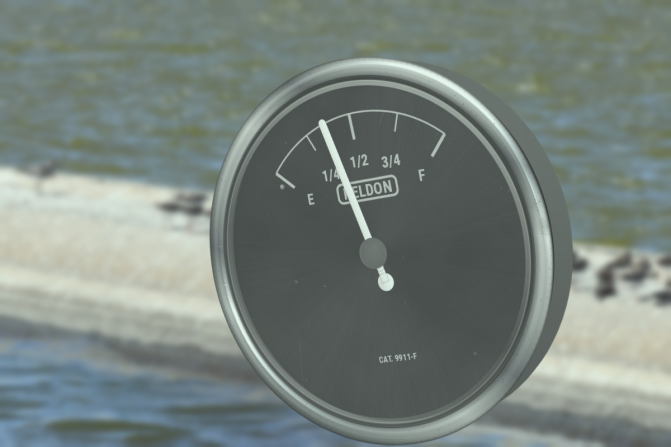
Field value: 0.375
